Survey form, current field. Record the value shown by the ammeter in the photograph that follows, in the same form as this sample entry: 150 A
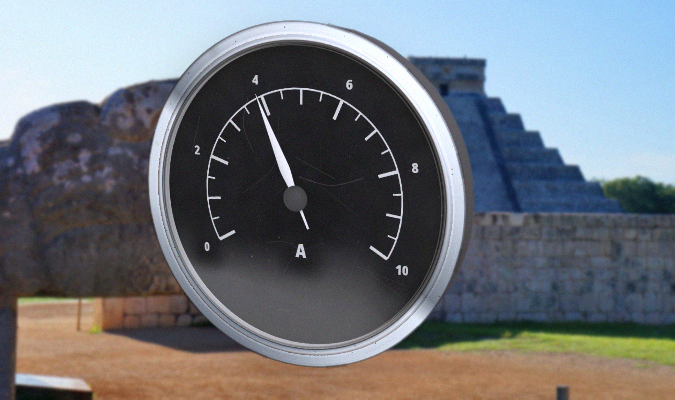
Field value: 4 A
